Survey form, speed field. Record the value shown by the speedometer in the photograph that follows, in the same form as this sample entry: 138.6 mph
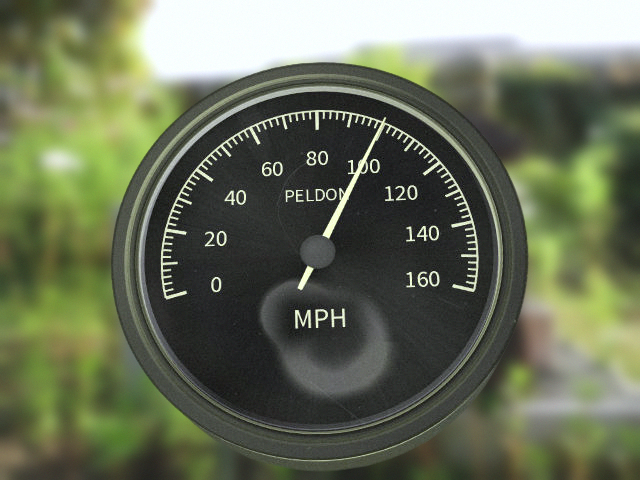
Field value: 100 mph
